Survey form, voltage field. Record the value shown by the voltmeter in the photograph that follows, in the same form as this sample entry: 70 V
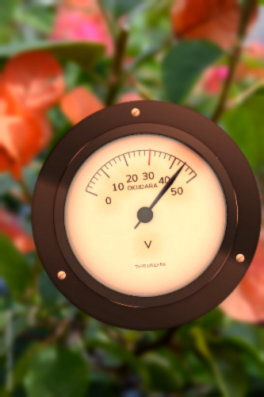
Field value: 44 V
